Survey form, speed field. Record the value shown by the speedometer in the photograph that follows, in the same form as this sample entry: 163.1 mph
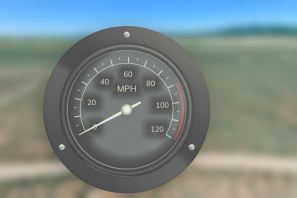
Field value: 0 mph
